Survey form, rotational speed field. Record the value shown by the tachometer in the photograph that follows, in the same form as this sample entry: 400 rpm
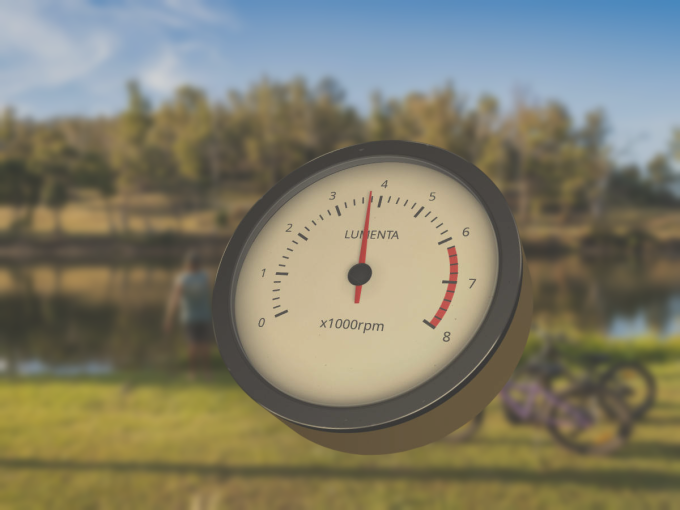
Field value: 3800 rpm
